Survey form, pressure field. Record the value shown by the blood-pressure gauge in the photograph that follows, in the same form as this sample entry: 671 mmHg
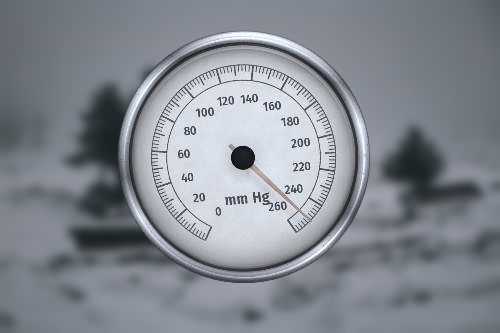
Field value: 250 mmHg
